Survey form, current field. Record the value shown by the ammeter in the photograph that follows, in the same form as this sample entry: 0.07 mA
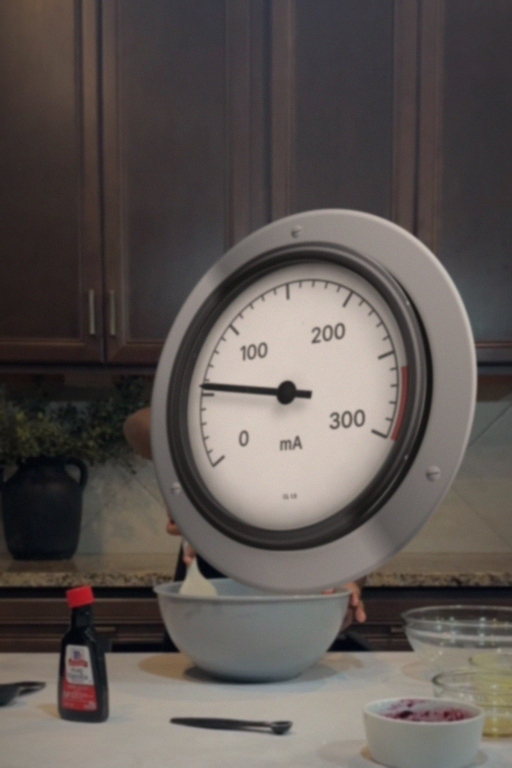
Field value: 55 mA
